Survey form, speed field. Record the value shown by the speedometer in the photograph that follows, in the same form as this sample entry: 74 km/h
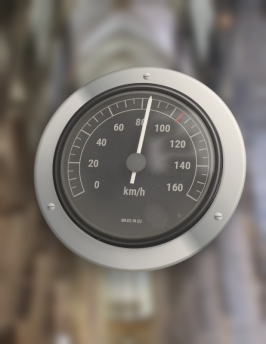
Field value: 85 km/h
